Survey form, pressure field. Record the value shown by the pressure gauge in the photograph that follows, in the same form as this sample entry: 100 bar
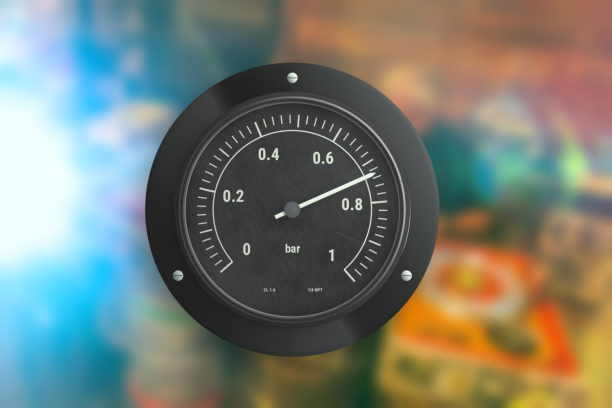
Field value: 0.73 bar
